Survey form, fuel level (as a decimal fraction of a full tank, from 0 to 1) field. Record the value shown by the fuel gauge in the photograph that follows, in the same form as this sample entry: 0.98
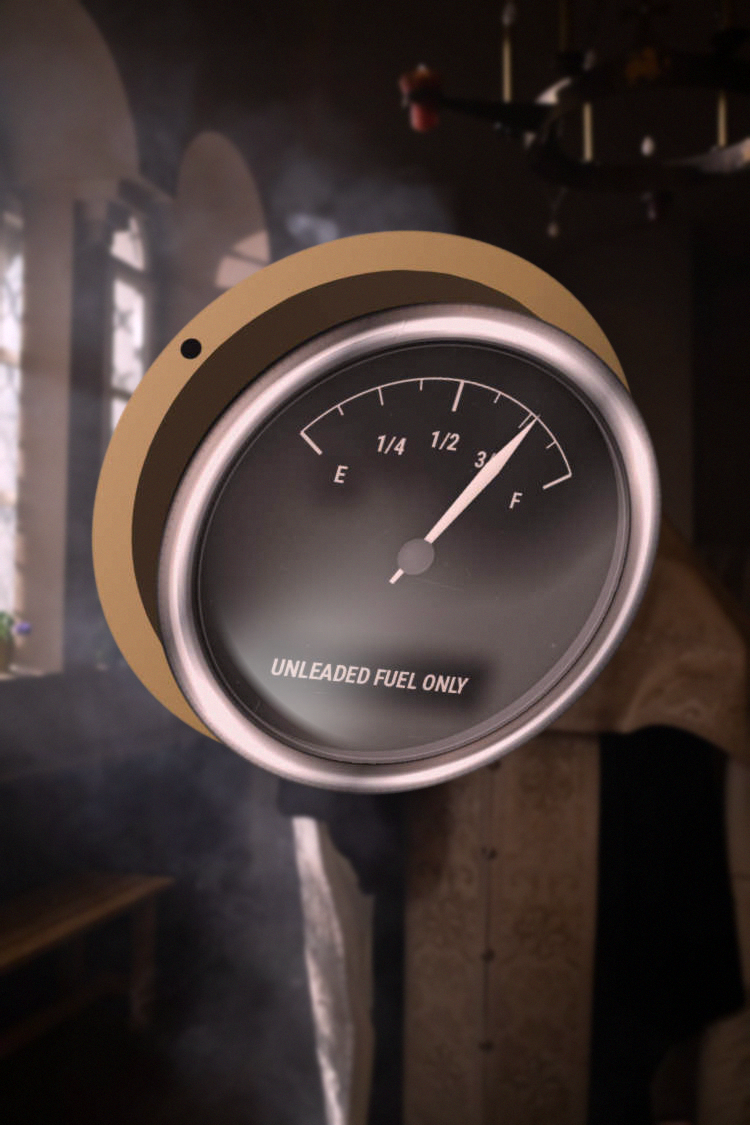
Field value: 0.75
